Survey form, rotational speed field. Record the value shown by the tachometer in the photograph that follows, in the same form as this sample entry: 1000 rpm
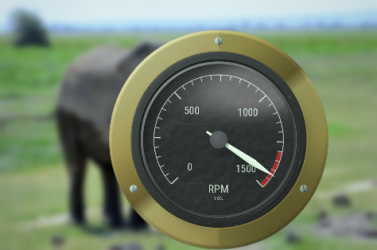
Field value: 1425 rpm
